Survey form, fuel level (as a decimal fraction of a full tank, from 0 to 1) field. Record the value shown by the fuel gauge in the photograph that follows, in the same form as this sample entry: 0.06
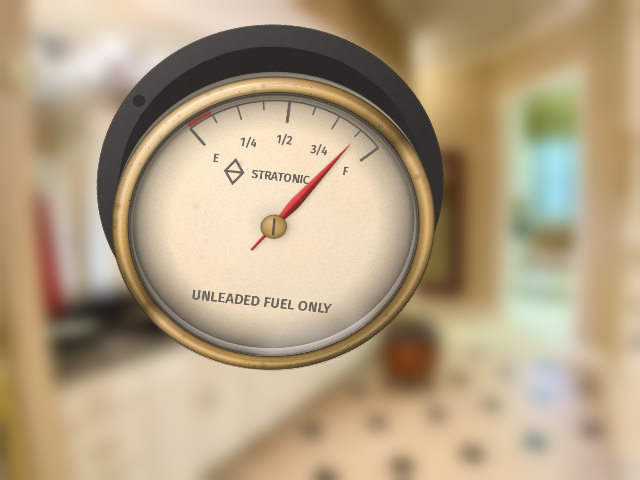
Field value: 0.875
